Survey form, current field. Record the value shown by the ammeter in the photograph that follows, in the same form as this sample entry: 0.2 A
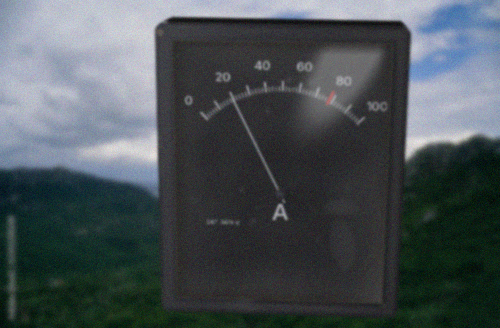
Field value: 20 A
